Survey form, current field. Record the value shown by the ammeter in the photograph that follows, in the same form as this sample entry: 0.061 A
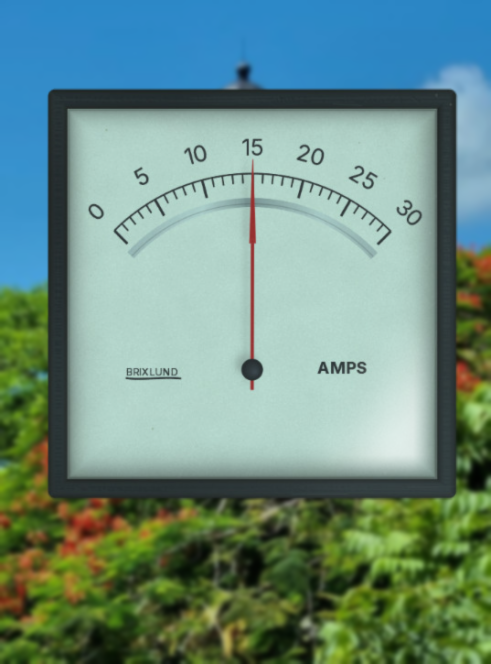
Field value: 15 A
